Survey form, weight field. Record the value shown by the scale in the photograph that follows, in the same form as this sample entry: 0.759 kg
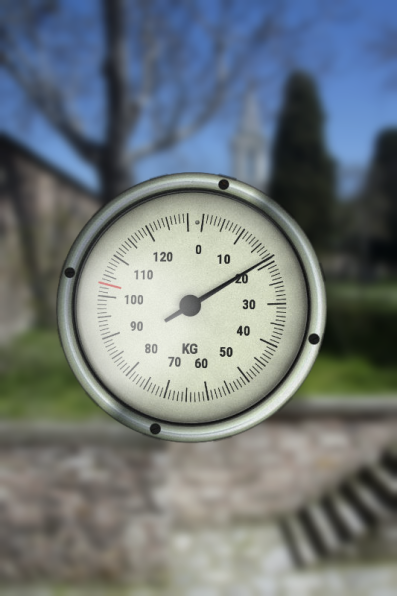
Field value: 19 kg
